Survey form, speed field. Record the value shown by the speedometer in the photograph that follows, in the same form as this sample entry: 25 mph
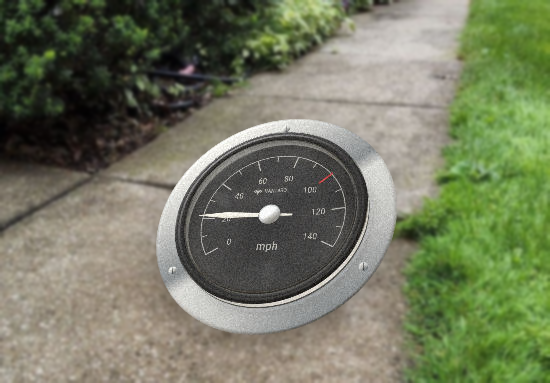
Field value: 20 mph
